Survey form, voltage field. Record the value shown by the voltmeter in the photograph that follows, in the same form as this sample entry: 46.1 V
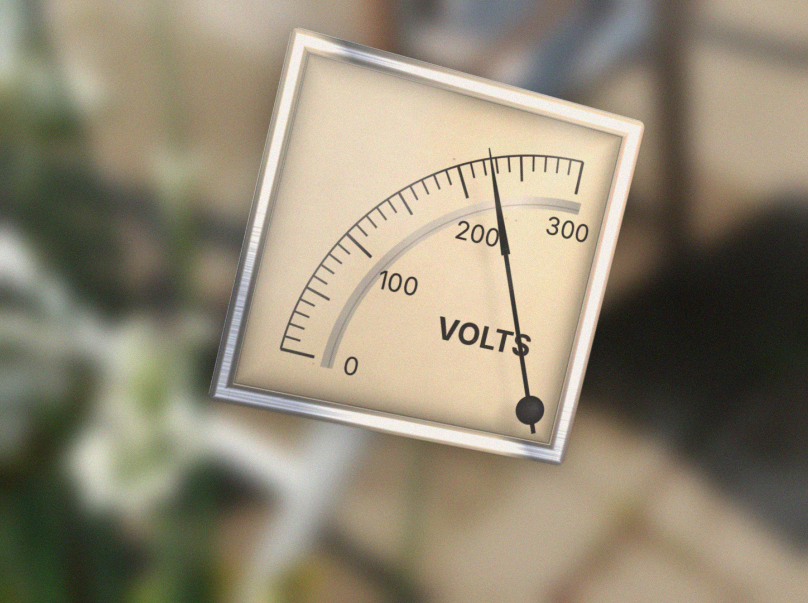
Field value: 225 V
